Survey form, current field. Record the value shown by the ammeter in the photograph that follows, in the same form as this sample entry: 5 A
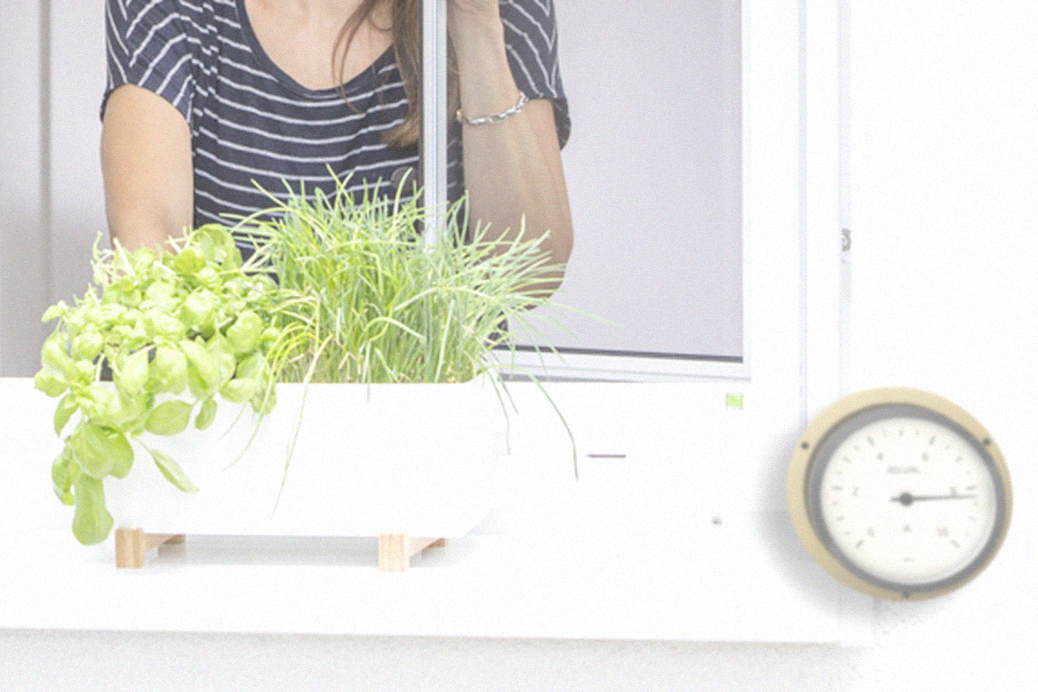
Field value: 8.25 A
